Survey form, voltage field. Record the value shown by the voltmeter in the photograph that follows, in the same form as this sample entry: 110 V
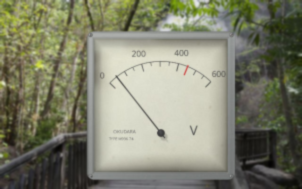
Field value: 50 V
